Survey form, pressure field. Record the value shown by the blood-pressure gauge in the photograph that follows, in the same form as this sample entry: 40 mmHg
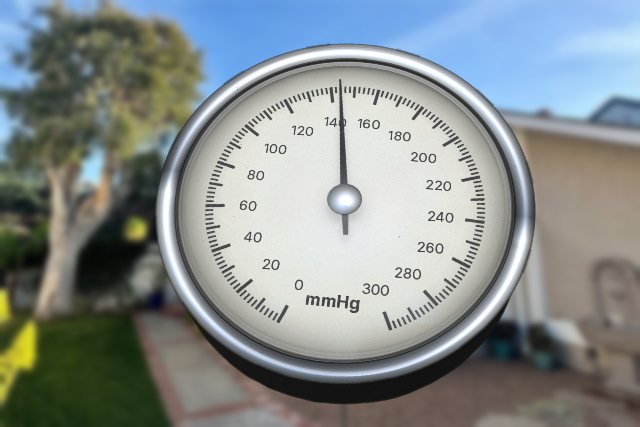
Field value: 144 mmHg
